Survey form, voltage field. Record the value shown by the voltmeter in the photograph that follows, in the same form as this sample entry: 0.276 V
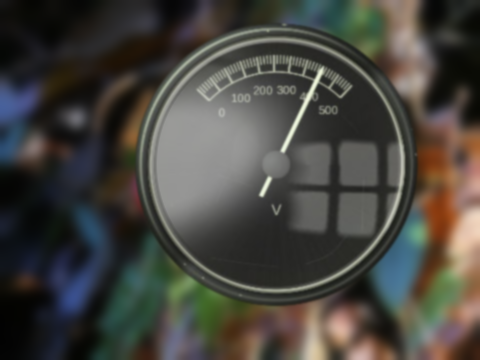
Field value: 400 V
